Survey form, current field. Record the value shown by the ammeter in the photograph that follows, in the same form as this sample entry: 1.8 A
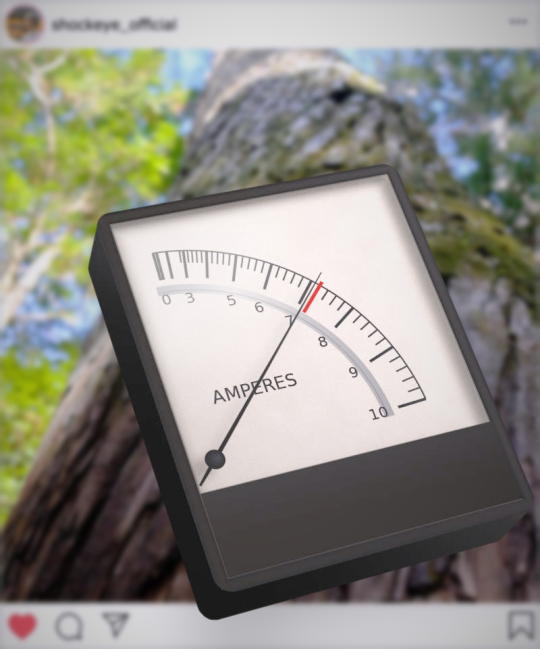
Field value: 7.1 A
